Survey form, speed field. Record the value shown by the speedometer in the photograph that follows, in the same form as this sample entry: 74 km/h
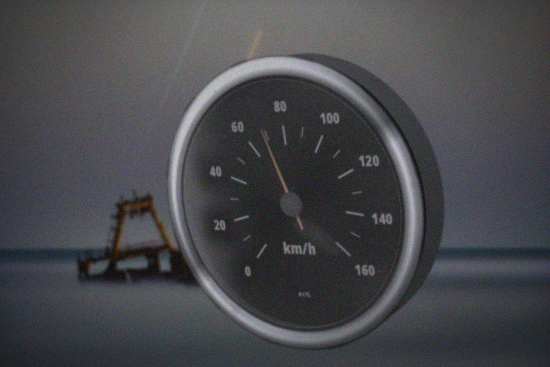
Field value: 70 km/h
